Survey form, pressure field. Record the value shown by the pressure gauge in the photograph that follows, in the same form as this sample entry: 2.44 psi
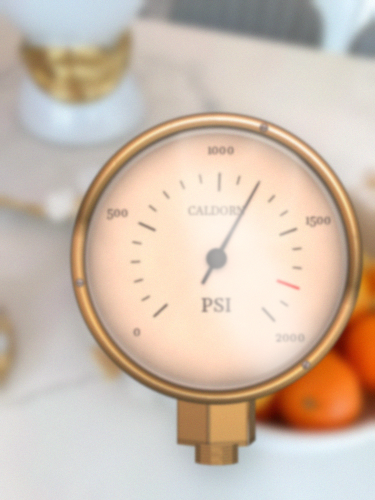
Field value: 1200 psi
